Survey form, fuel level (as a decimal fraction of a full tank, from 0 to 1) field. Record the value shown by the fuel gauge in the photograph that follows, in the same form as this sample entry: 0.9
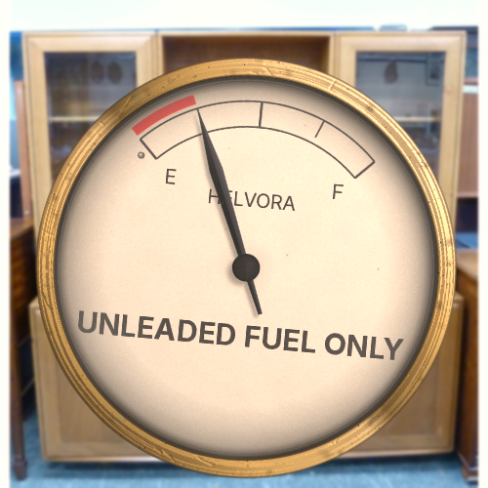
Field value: 0.25
